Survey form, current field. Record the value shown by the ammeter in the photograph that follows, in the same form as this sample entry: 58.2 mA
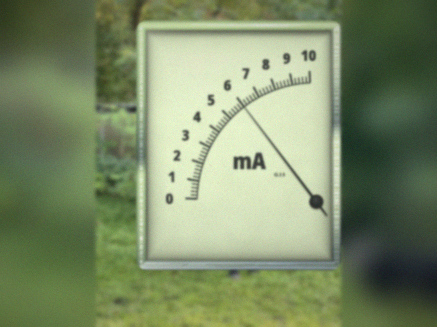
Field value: 6 mA
